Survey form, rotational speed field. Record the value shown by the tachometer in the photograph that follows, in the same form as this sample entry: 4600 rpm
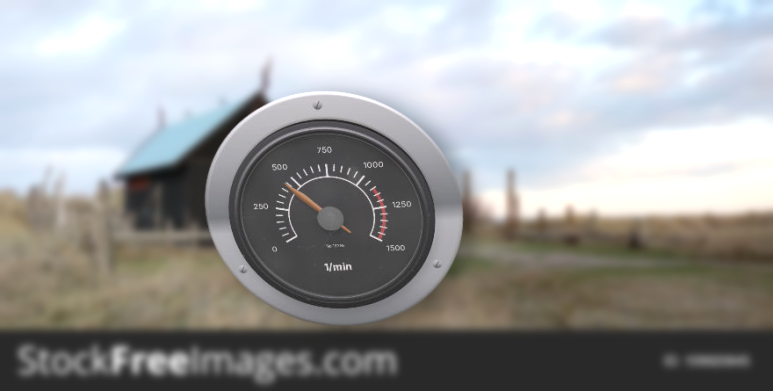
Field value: 450 rpm
